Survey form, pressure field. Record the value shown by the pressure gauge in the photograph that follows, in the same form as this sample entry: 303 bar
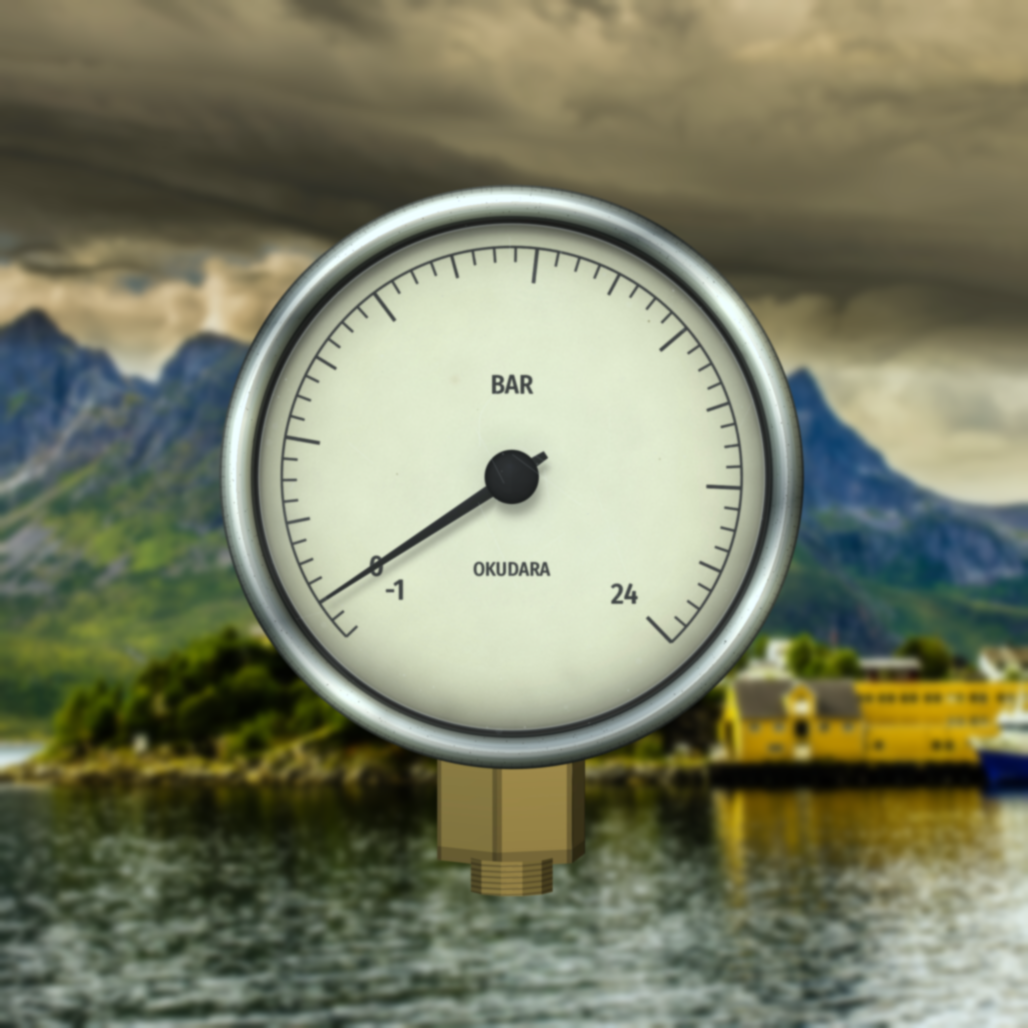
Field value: 0 bar
